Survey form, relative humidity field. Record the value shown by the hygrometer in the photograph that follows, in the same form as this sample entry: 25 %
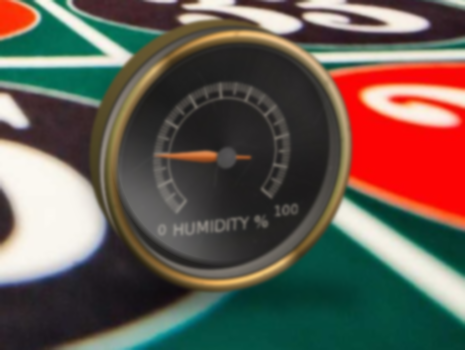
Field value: 20 %
